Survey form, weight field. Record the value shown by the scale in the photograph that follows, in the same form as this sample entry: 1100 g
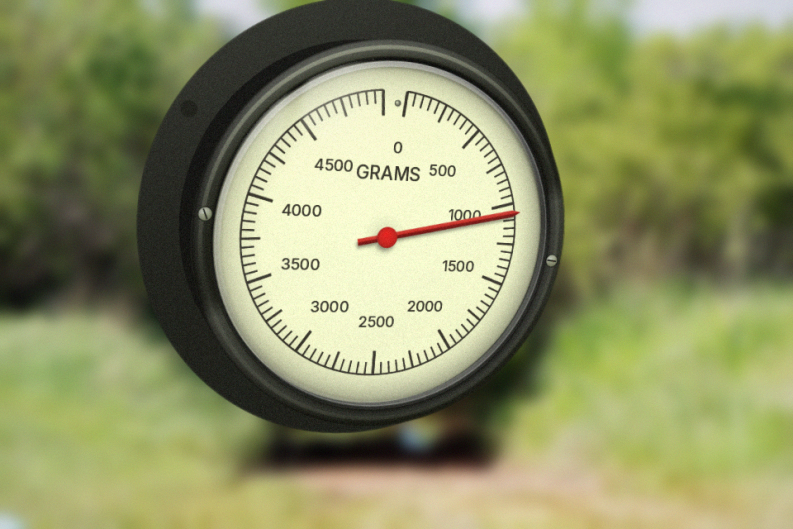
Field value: 1050 g
